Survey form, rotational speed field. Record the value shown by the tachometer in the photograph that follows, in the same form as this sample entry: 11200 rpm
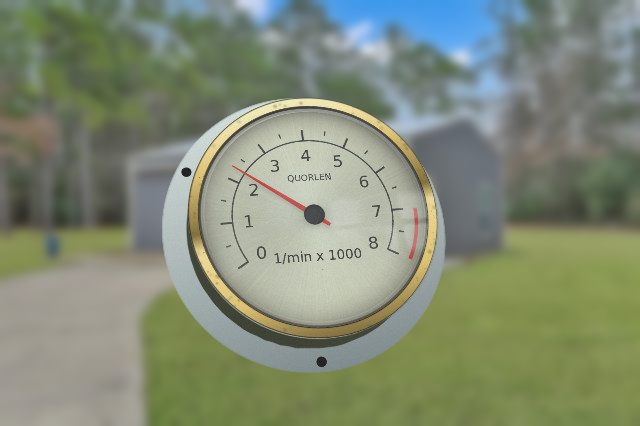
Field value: 2250 rpm
